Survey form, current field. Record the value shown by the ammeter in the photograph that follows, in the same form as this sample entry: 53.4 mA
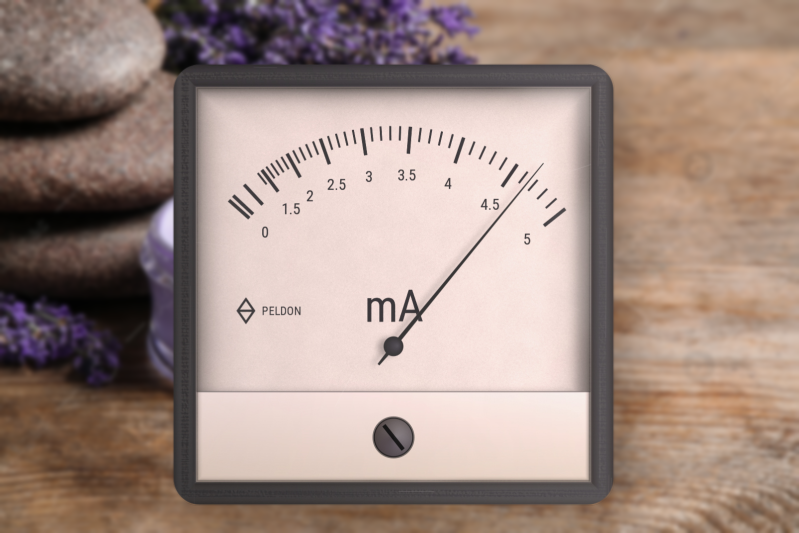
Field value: 4.65 mA
